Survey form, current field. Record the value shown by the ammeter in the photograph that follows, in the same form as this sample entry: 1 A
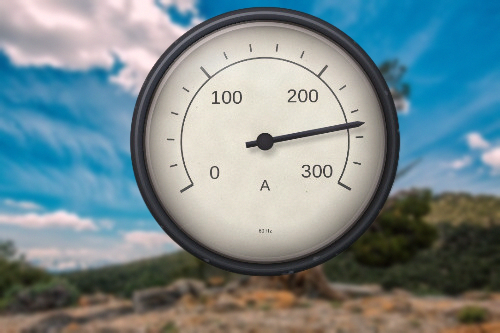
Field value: 250 A
